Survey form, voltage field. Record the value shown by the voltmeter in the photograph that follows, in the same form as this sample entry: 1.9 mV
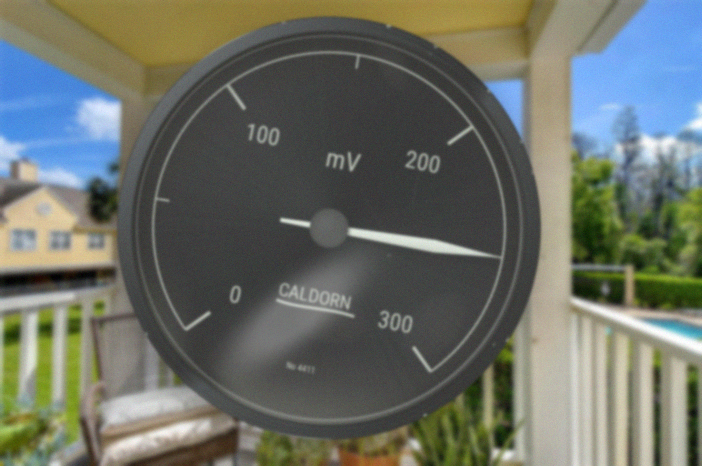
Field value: 250 mV
